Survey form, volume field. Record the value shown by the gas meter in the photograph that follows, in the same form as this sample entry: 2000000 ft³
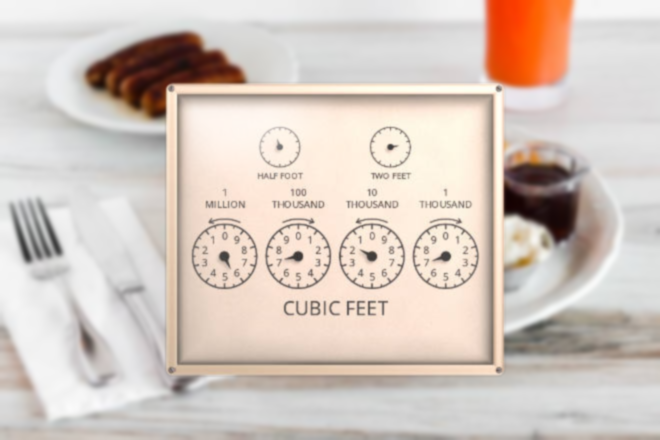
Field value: 571700 ft³
